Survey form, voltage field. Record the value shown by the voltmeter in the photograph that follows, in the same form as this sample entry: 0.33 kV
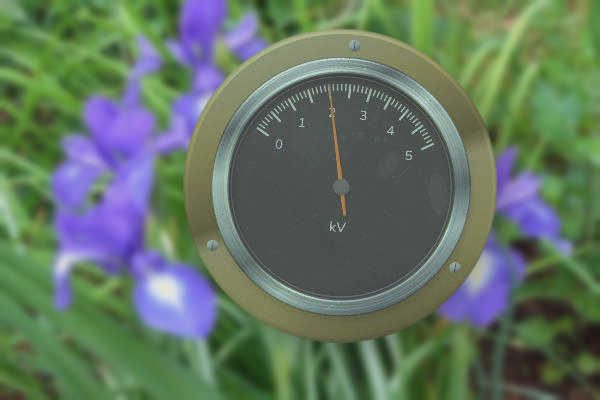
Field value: 2 kV
